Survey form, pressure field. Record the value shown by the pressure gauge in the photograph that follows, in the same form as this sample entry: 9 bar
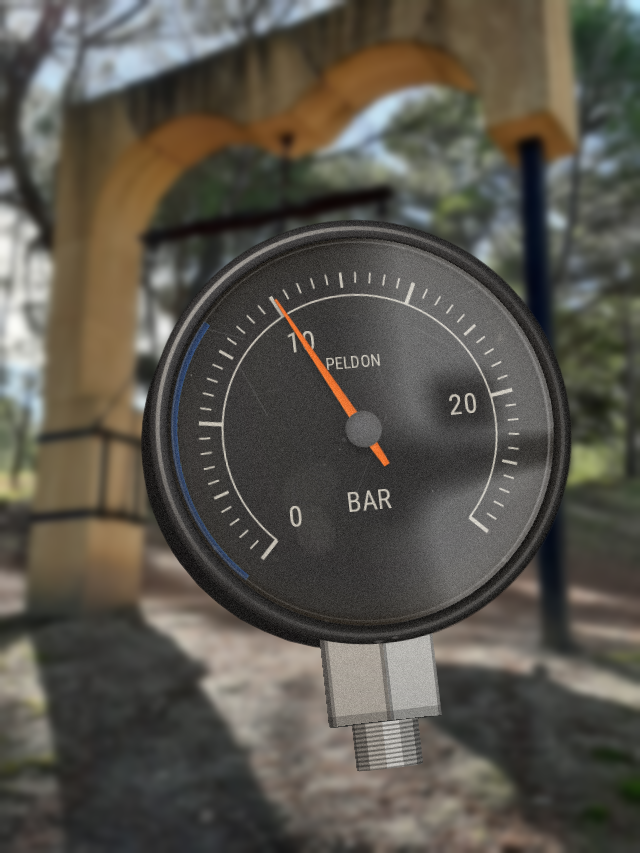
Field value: 10 bar
